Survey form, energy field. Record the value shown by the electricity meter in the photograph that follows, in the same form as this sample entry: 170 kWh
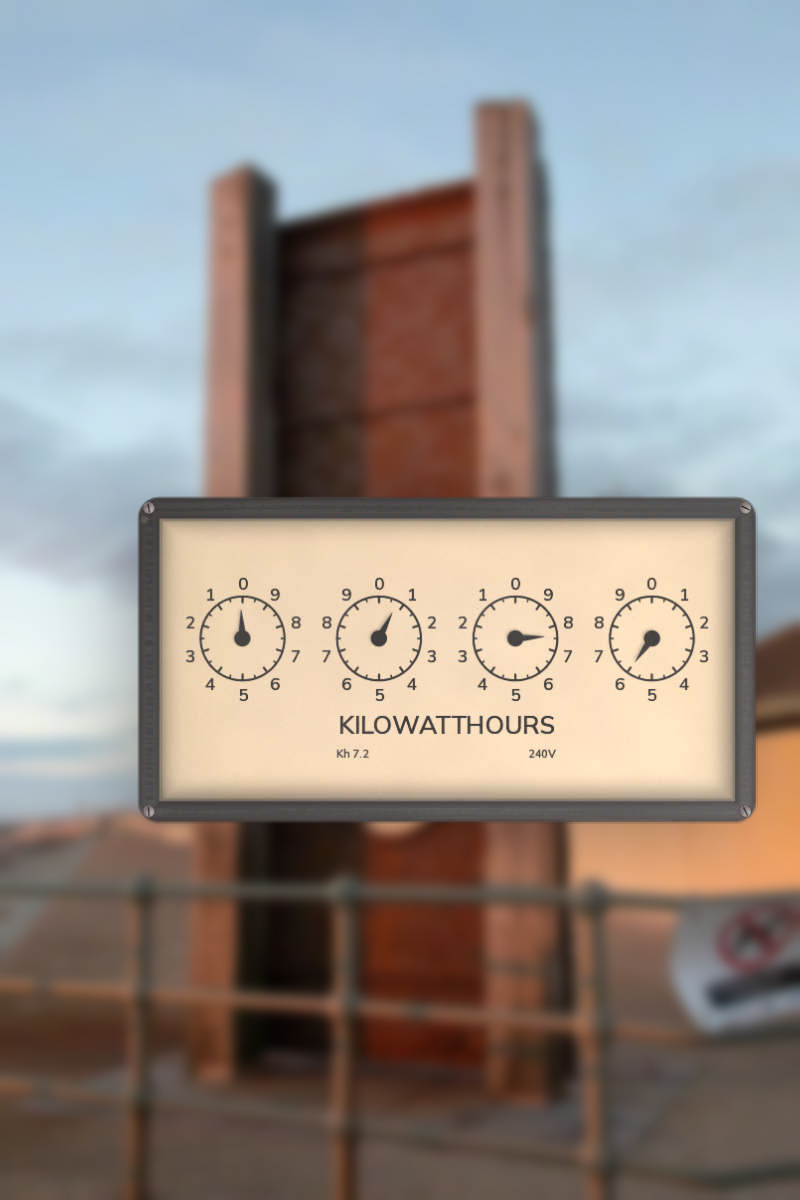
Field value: 76 kWh
